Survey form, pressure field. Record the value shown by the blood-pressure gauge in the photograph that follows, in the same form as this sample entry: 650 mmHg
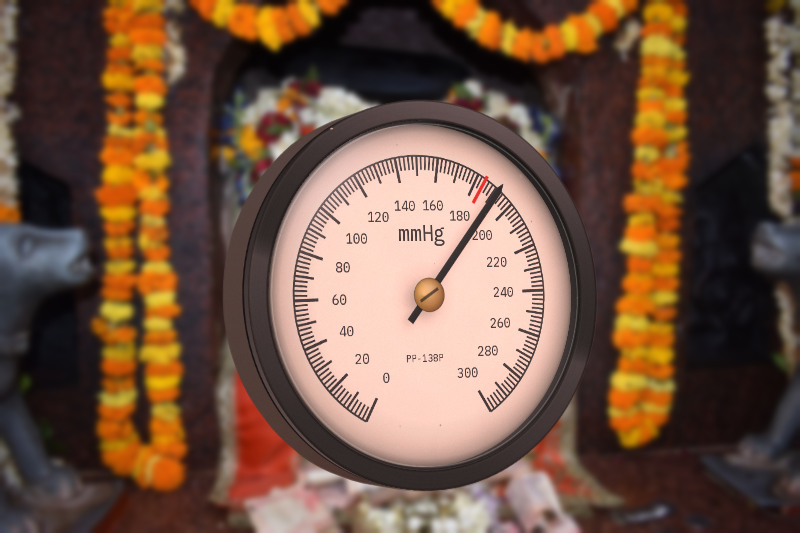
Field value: 190 mmHg
